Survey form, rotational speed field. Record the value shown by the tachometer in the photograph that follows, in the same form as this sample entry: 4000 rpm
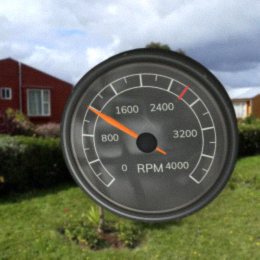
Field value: 1200 rpm
